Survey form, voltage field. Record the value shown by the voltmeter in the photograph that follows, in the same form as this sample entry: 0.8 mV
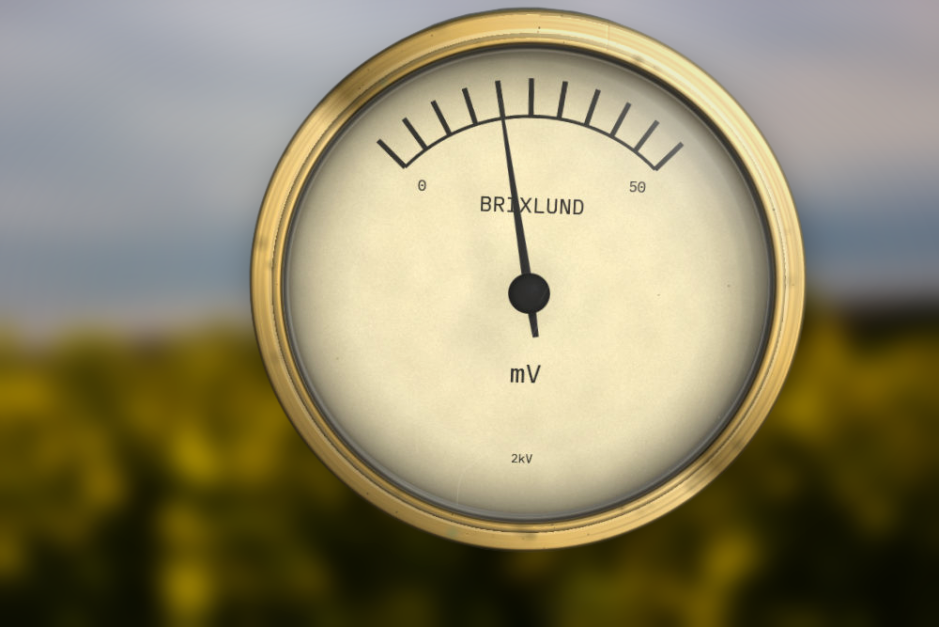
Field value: 20 mV
